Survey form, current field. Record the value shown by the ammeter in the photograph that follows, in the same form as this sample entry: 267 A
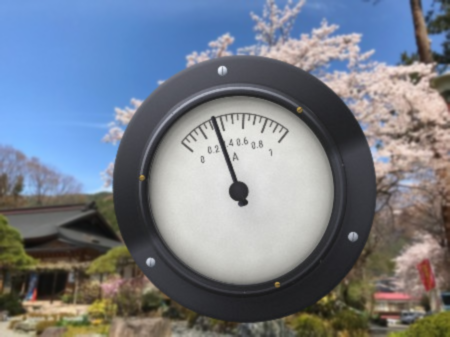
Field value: 0.35 A
